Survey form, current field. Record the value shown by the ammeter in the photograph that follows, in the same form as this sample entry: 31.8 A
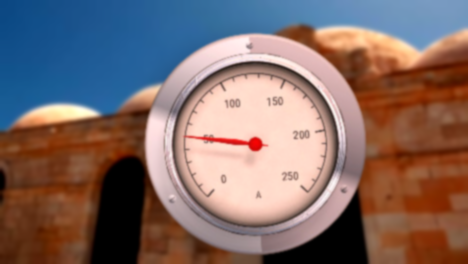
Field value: 50 A
